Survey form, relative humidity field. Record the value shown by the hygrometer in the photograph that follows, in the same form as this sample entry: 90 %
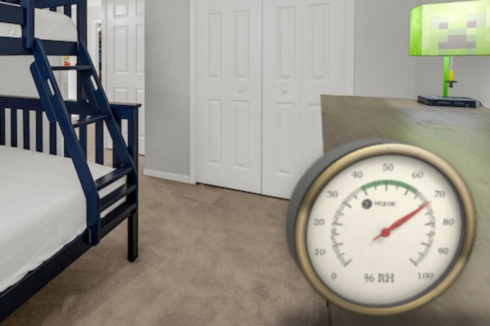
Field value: 70 %
